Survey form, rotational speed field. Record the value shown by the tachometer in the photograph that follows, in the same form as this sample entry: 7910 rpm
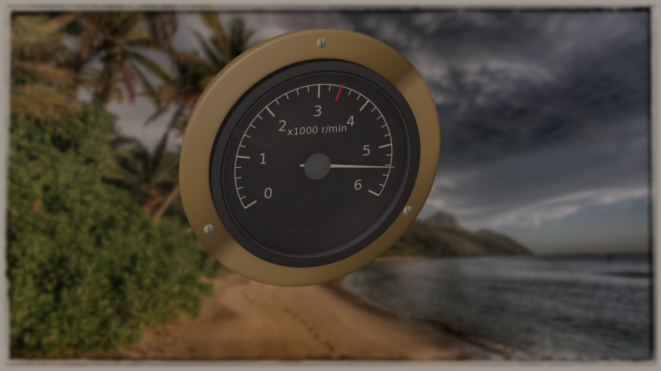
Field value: 5400 rpm
